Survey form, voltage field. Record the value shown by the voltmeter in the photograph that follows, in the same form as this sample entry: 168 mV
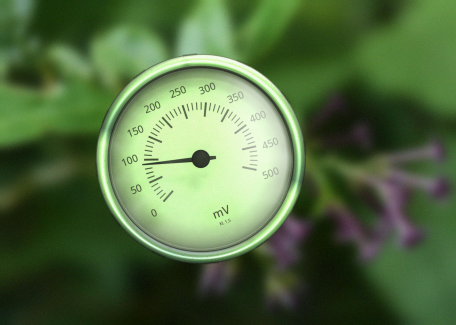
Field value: 90 mV
